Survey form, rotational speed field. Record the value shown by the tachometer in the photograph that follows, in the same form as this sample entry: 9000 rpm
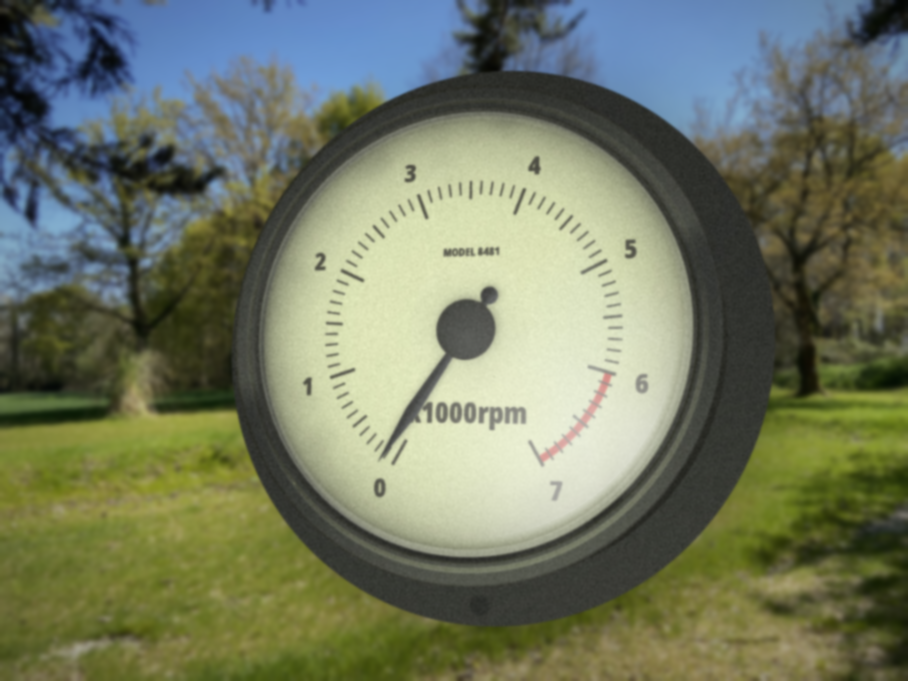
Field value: 100 rpm
